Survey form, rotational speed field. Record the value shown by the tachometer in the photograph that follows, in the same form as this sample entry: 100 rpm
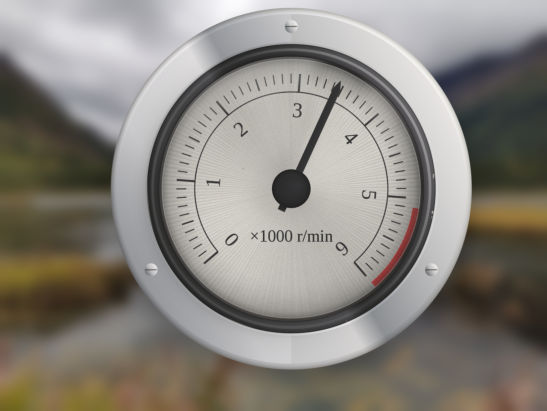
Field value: 3450 rpm
